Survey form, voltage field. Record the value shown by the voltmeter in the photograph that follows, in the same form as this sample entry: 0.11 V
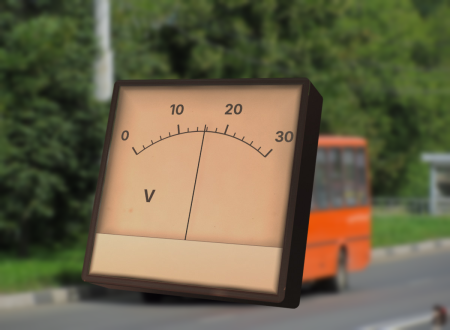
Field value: 16 V
